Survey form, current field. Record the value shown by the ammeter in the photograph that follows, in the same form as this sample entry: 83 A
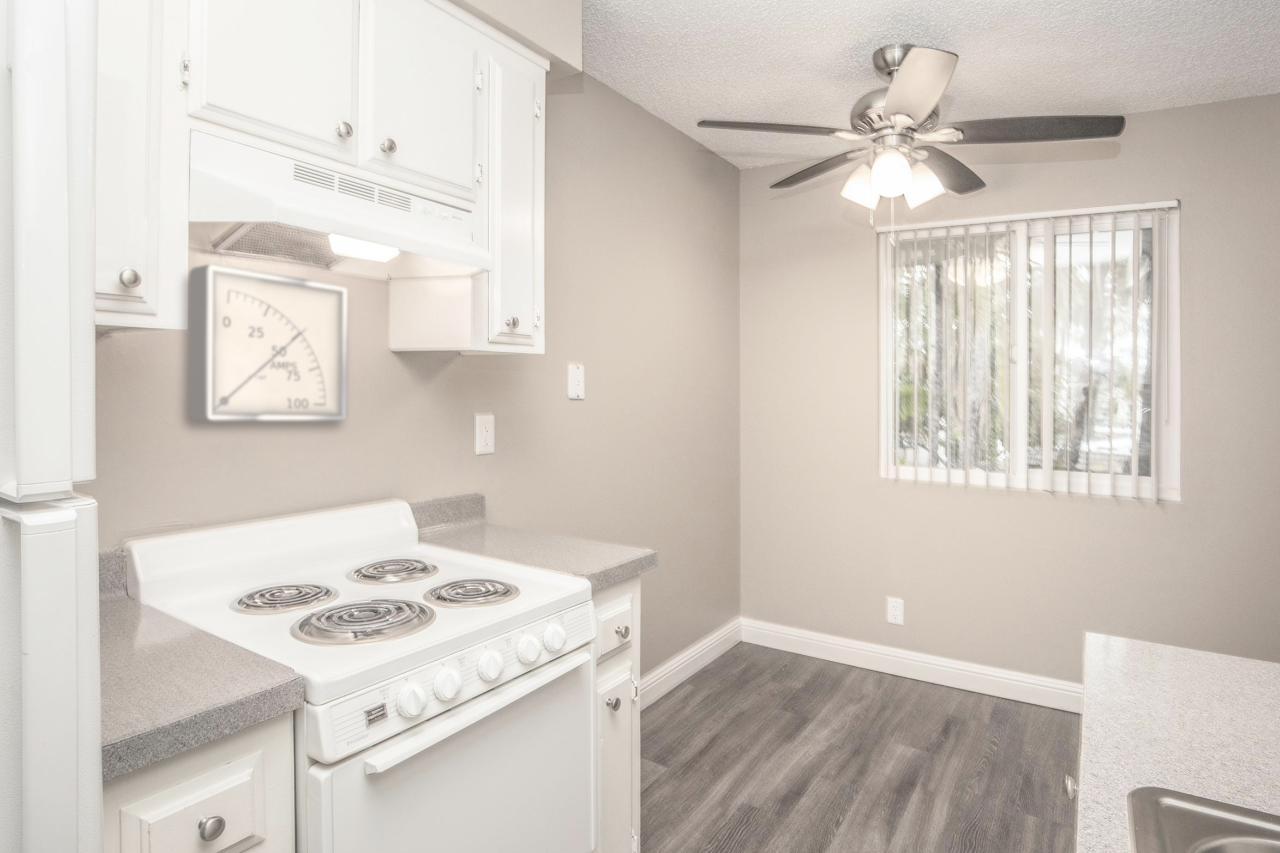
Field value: 50 A
